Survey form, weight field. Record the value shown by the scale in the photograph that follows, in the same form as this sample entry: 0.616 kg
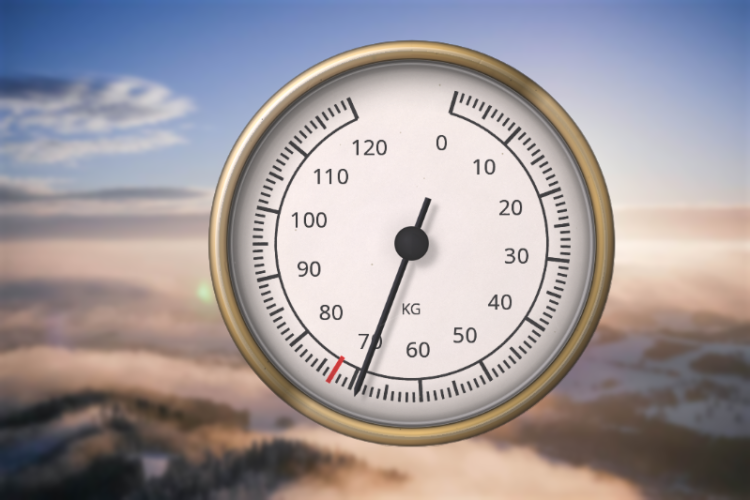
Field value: 69 kg
